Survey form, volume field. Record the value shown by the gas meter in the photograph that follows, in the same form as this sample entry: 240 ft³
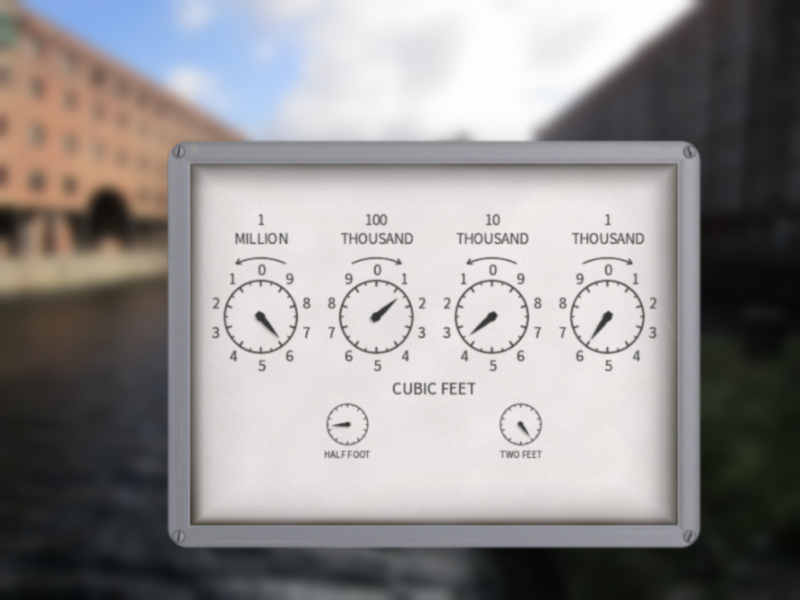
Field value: 613600 ft³
